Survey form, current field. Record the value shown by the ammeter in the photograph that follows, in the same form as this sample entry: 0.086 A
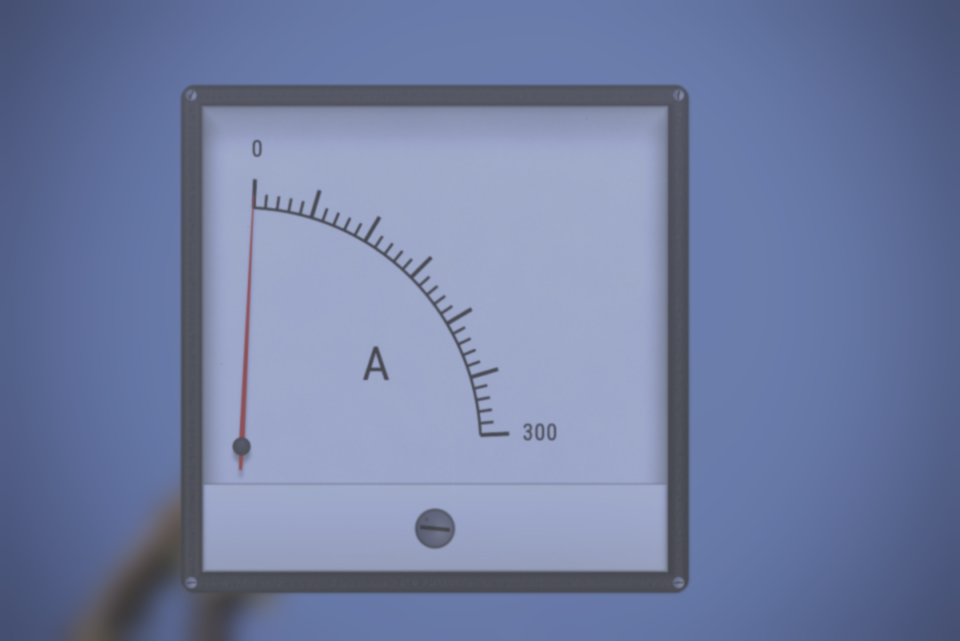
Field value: 0 A
